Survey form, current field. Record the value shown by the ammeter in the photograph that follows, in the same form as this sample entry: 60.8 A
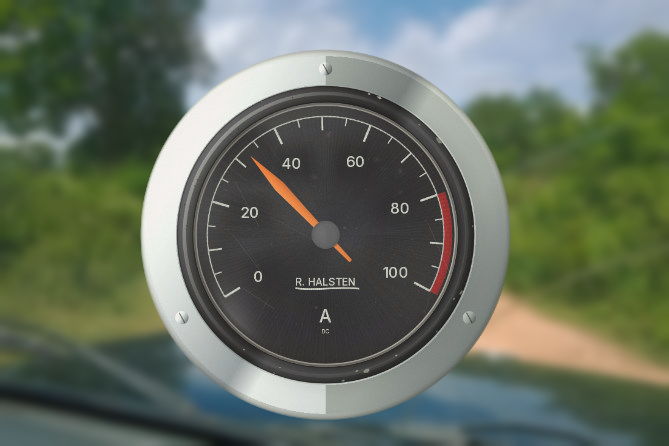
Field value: 32.5 A
